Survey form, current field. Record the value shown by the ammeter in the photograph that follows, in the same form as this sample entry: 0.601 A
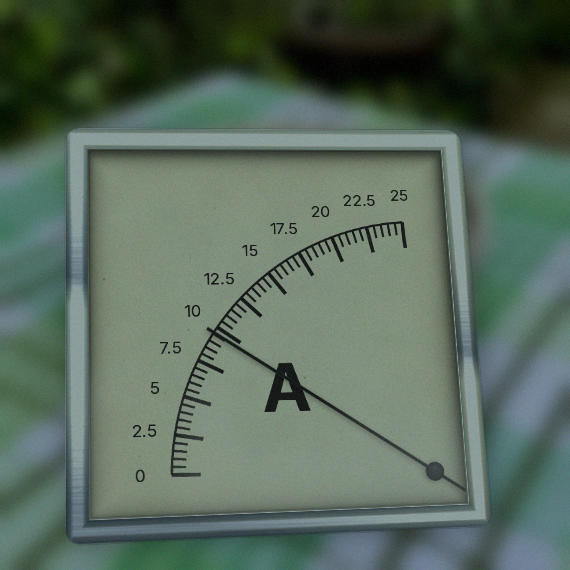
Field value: 9.5 A
